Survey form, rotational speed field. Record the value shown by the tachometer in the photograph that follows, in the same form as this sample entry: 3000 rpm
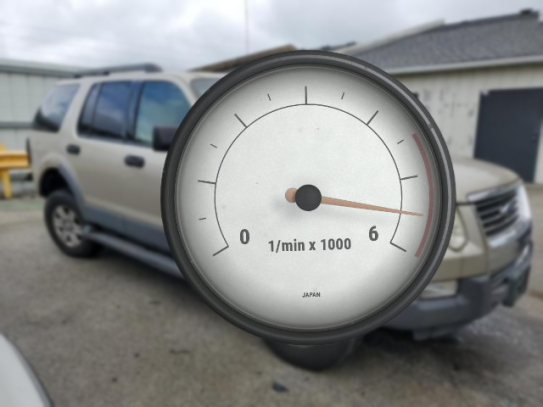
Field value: 5500 rpm
